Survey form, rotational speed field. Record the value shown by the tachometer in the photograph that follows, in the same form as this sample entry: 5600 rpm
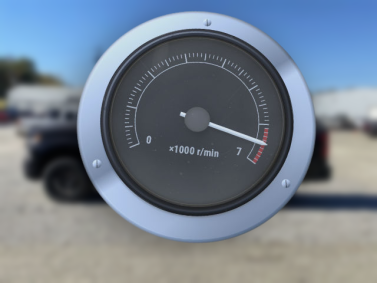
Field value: 6500 rpm
